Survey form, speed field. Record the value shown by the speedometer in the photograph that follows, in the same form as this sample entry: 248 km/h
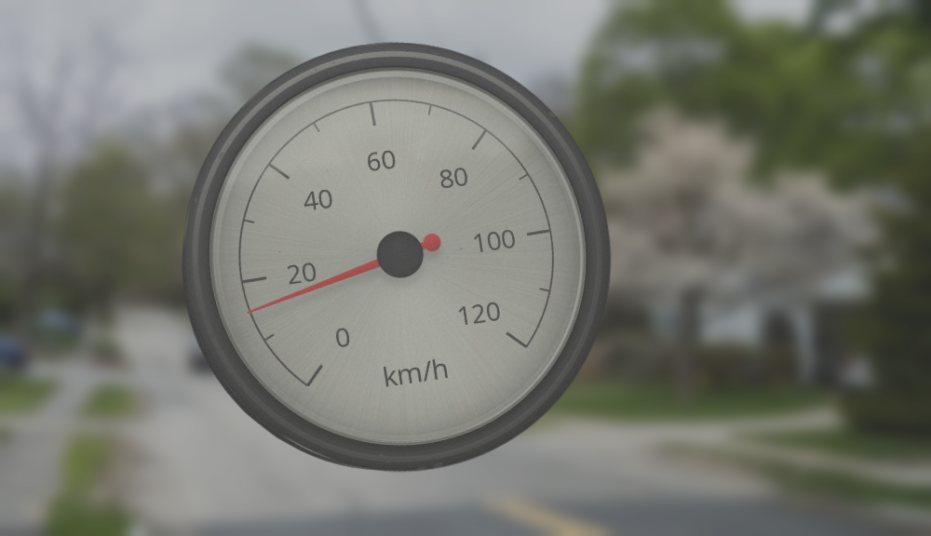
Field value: 15 km/h
